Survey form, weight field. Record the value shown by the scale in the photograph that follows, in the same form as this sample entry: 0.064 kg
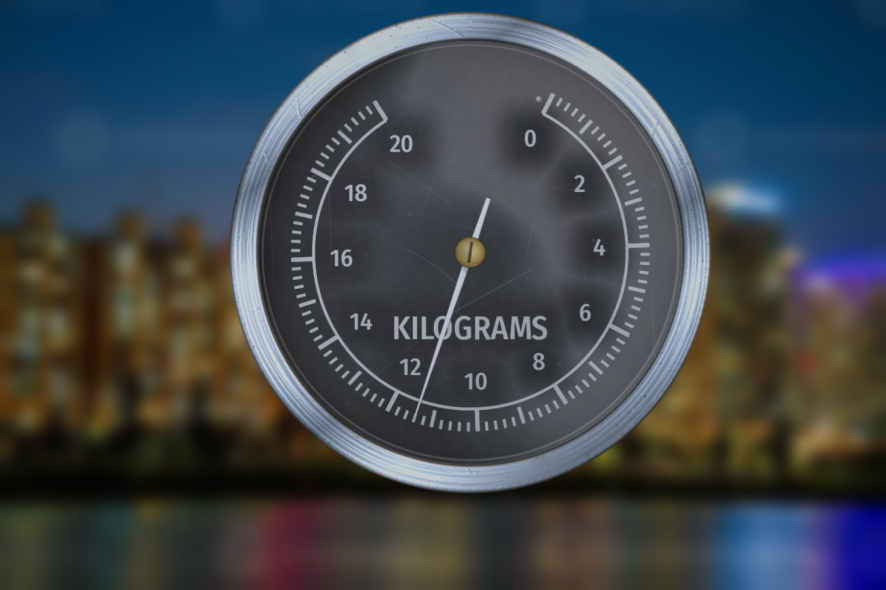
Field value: 11.4 kg
